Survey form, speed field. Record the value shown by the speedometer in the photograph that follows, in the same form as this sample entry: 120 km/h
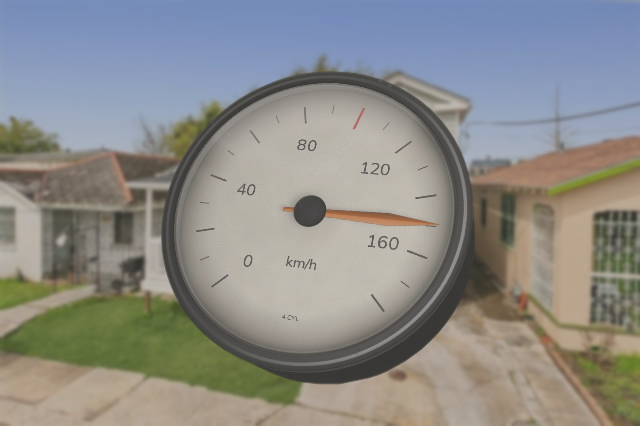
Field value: 150 km/h
